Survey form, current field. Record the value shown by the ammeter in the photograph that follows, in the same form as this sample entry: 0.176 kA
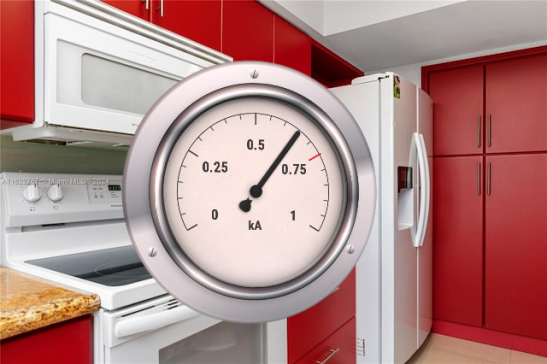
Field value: 0.65 kA
